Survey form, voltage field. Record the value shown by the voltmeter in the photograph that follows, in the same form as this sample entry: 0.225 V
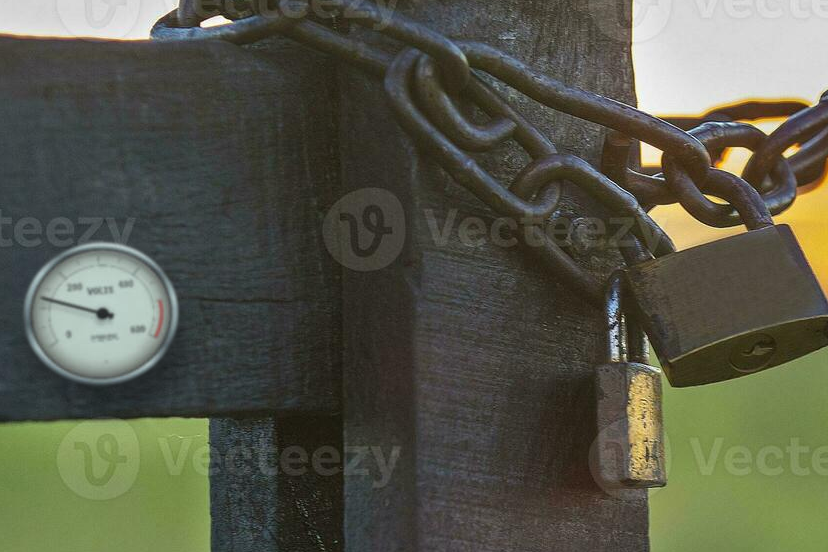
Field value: 125 V
